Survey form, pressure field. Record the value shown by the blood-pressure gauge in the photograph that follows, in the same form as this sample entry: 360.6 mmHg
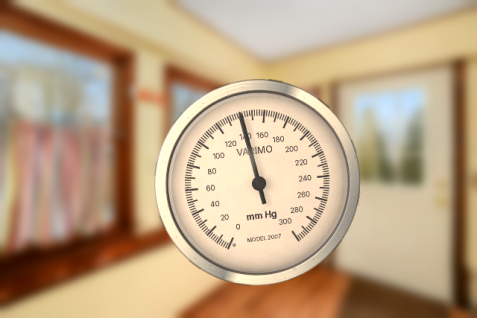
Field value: 140 mmHg
